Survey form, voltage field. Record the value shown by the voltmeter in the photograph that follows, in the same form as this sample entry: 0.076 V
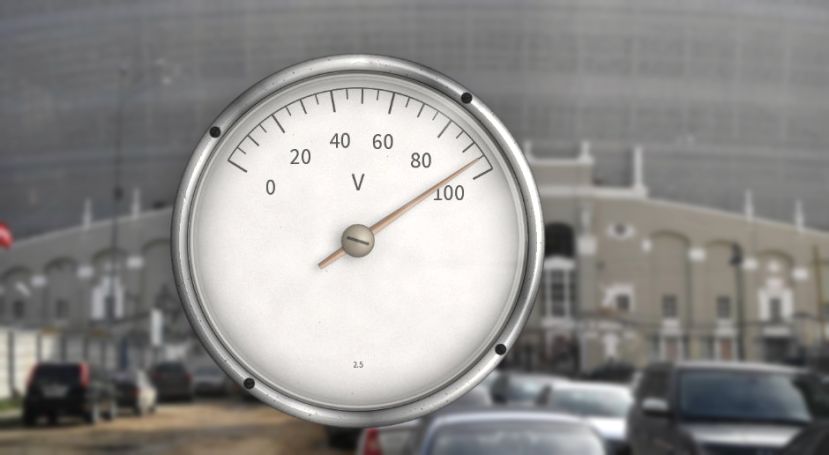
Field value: 95 V
